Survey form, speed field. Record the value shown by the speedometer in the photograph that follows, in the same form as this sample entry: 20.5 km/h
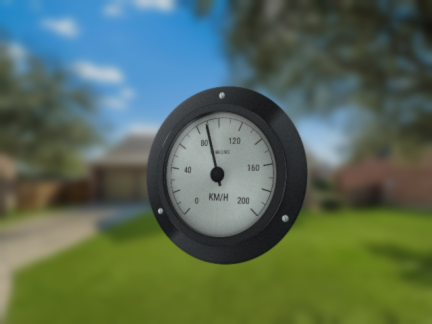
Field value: 90 km/h
